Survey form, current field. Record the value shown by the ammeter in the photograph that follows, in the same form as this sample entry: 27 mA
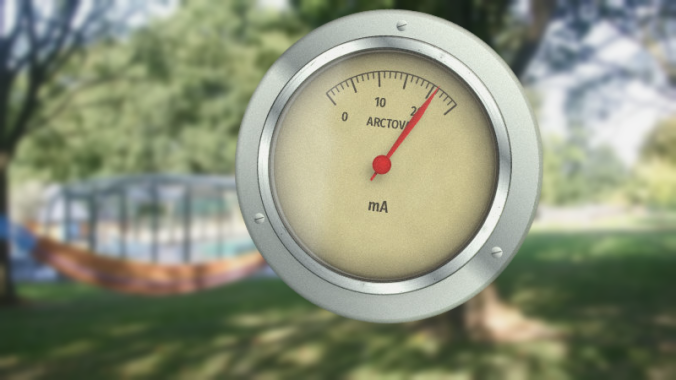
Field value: 21 mA
